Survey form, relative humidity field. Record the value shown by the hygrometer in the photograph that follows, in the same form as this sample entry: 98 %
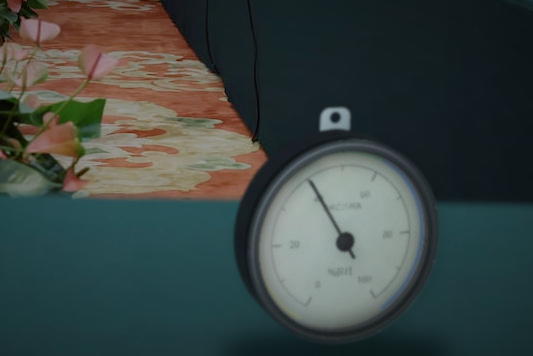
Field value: 40 %
